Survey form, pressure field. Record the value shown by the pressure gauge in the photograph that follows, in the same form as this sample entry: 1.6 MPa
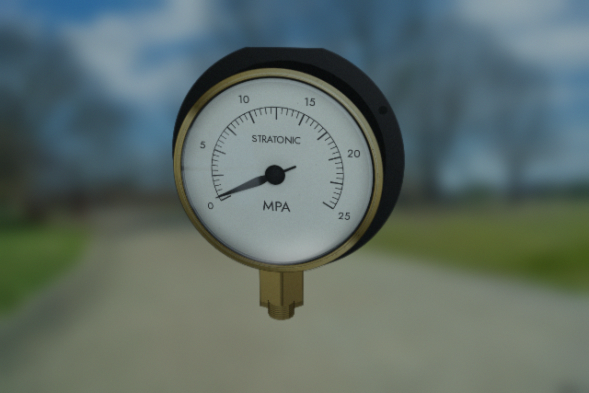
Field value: 0.5 MPa
